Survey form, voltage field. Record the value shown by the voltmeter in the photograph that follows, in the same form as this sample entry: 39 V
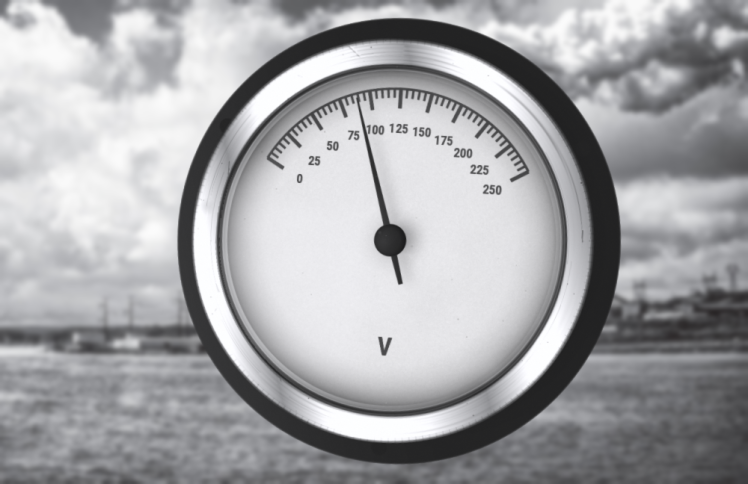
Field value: 90 V
